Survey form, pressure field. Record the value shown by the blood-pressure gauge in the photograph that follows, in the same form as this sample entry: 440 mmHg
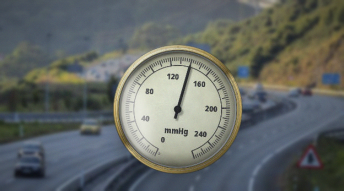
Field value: 140 mmHg
